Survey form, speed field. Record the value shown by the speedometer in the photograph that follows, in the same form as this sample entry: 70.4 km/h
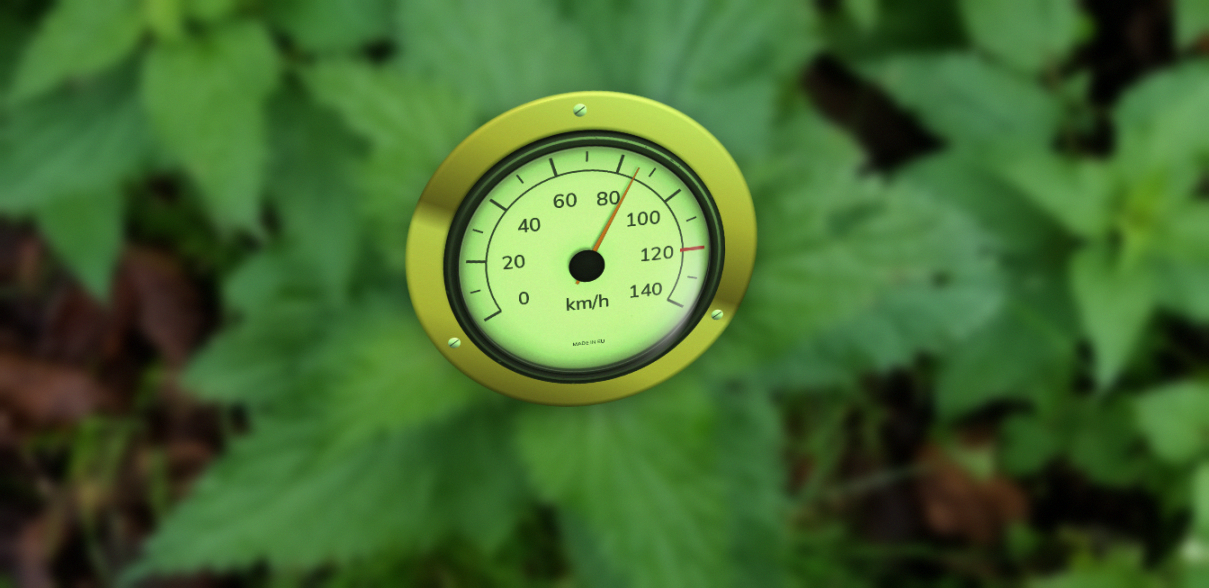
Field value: 85 km/h
